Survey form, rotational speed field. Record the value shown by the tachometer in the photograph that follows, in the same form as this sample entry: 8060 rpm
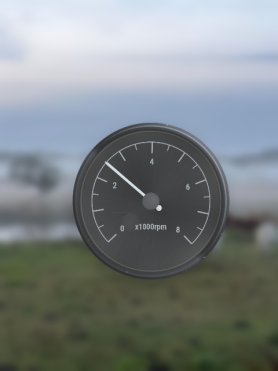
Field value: 2500 rpm
